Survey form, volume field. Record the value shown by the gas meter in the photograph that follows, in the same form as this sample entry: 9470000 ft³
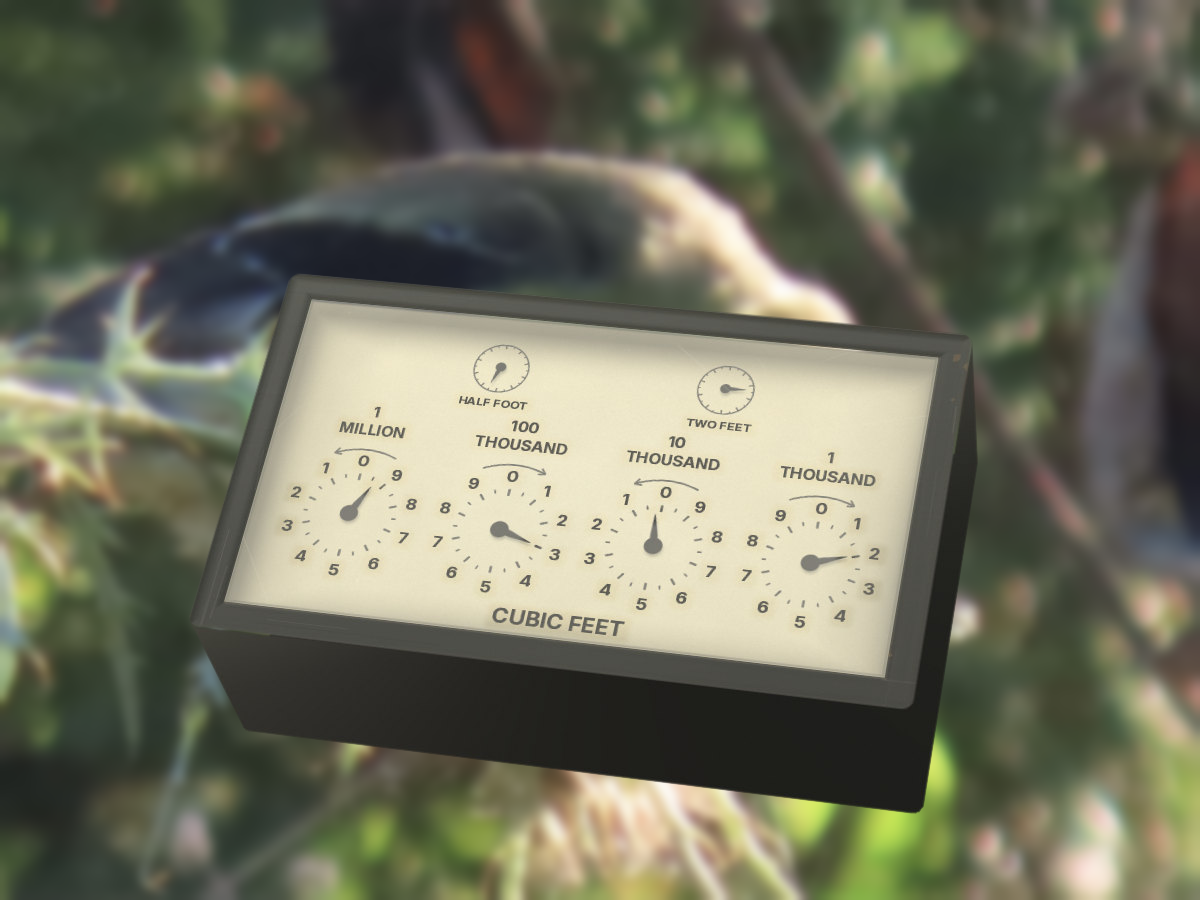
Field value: 930200 ft³
